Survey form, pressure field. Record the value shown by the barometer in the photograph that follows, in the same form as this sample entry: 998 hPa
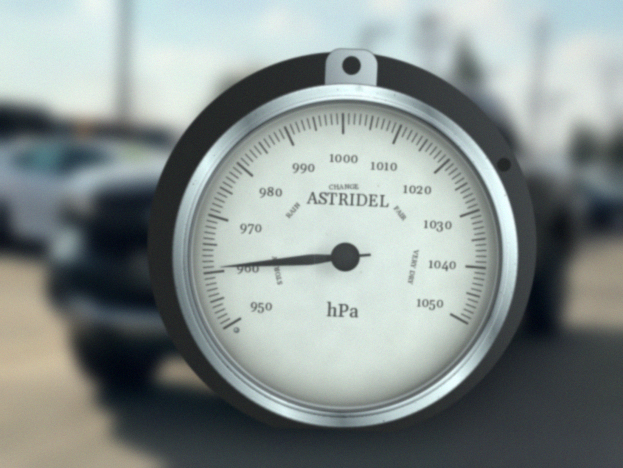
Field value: 961 hPa
